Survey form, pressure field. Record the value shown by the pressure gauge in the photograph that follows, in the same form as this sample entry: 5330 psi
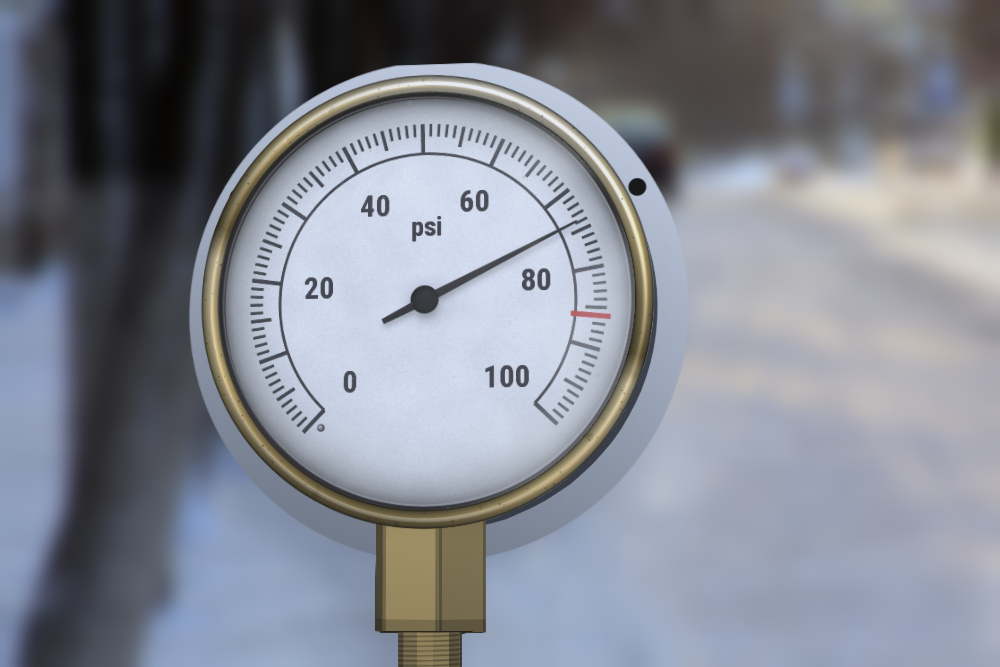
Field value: 74 psi
